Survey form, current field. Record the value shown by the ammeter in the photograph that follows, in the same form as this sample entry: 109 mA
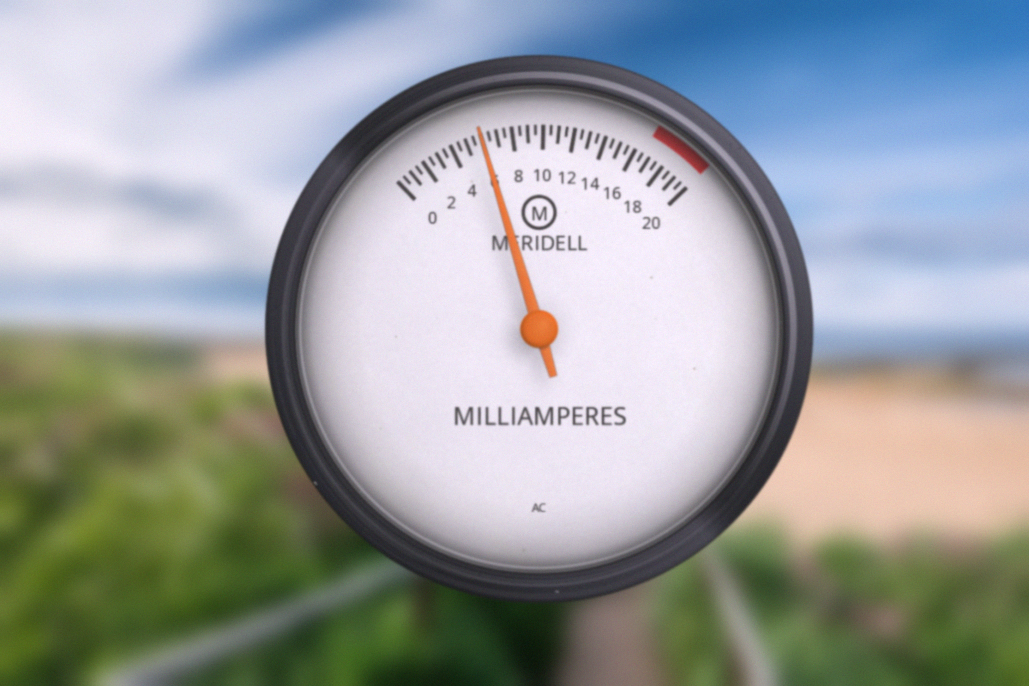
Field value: 6 mA
